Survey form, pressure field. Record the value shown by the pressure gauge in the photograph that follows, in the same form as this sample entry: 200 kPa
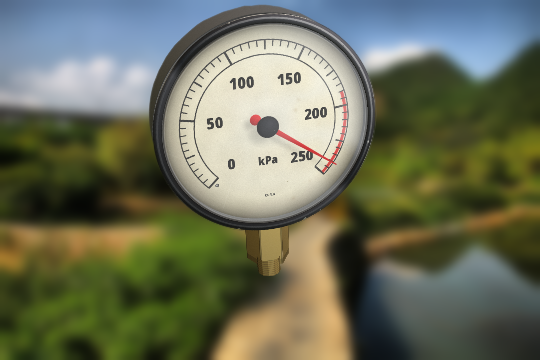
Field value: 240 kPa
